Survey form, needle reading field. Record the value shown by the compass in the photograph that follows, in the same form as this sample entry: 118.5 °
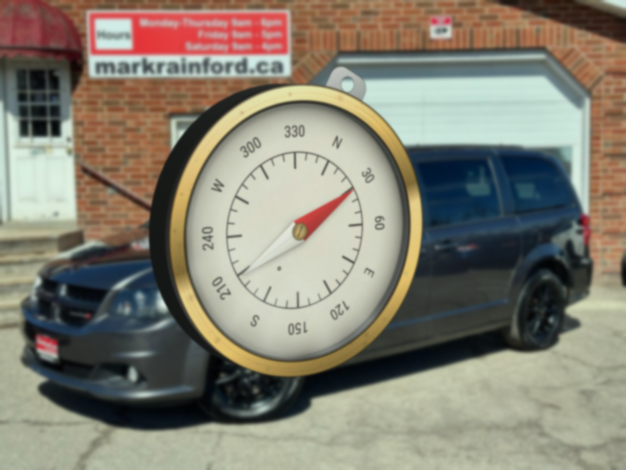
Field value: 30 °
